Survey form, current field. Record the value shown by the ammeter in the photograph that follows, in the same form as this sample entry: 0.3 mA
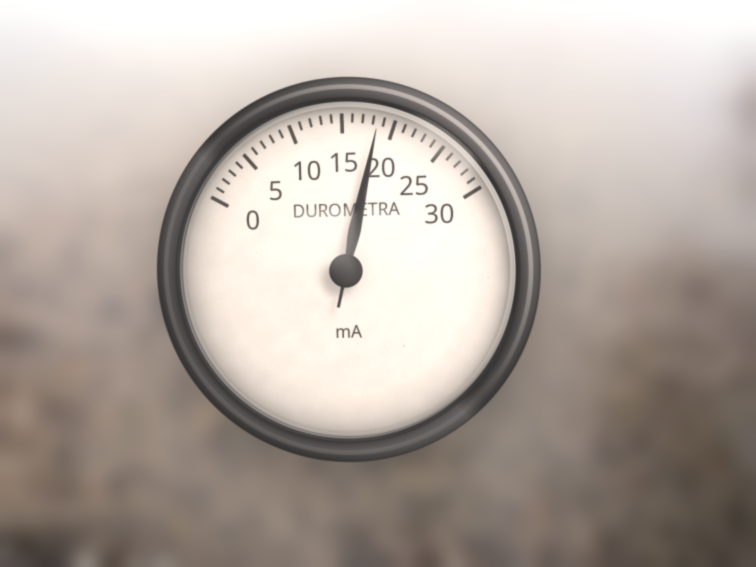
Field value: 18.5 mA
